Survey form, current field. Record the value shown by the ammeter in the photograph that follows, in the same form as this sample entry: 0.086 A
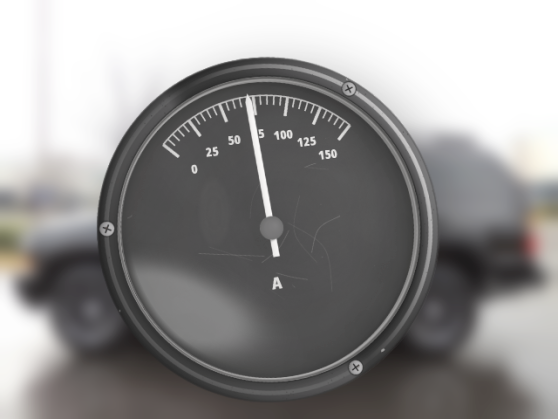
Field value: 70 A
